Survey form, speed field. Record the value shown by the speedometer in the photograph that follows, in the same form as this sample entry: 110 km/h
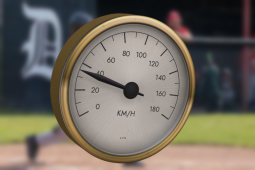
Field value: 35 km/h
